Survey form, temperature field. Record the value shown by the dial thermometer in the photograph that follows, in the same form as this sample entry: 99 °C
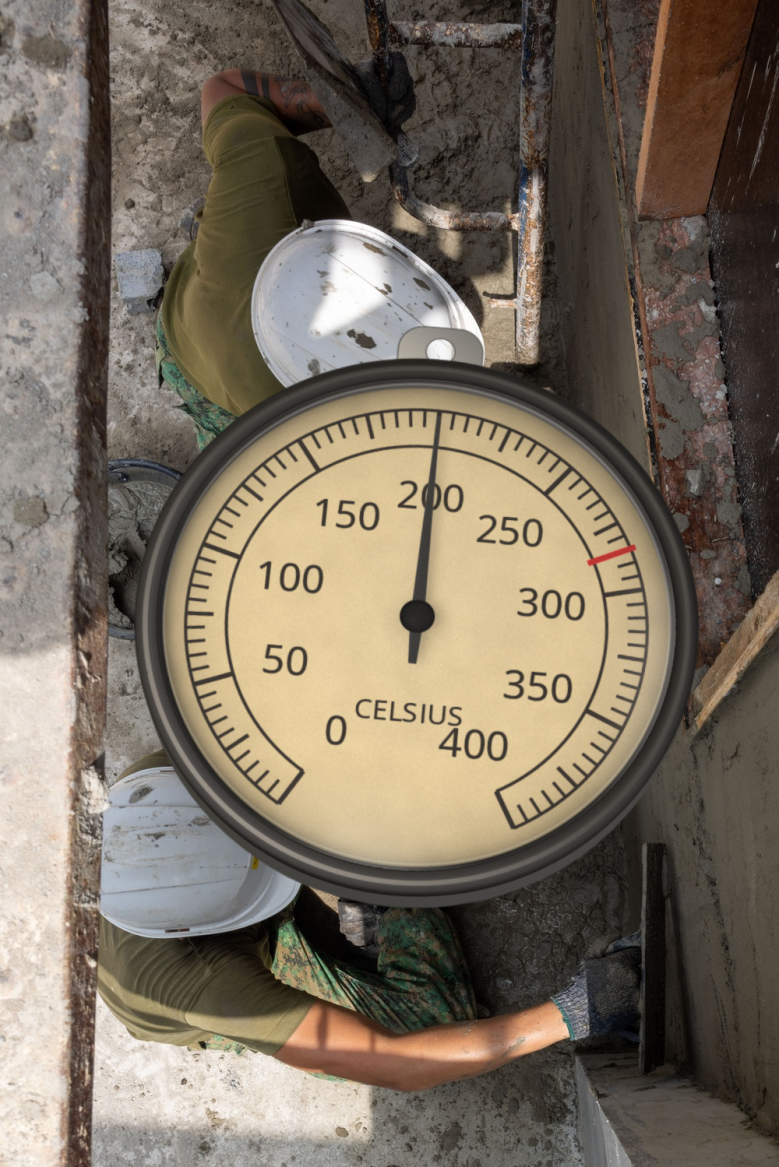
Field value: 200 °C
